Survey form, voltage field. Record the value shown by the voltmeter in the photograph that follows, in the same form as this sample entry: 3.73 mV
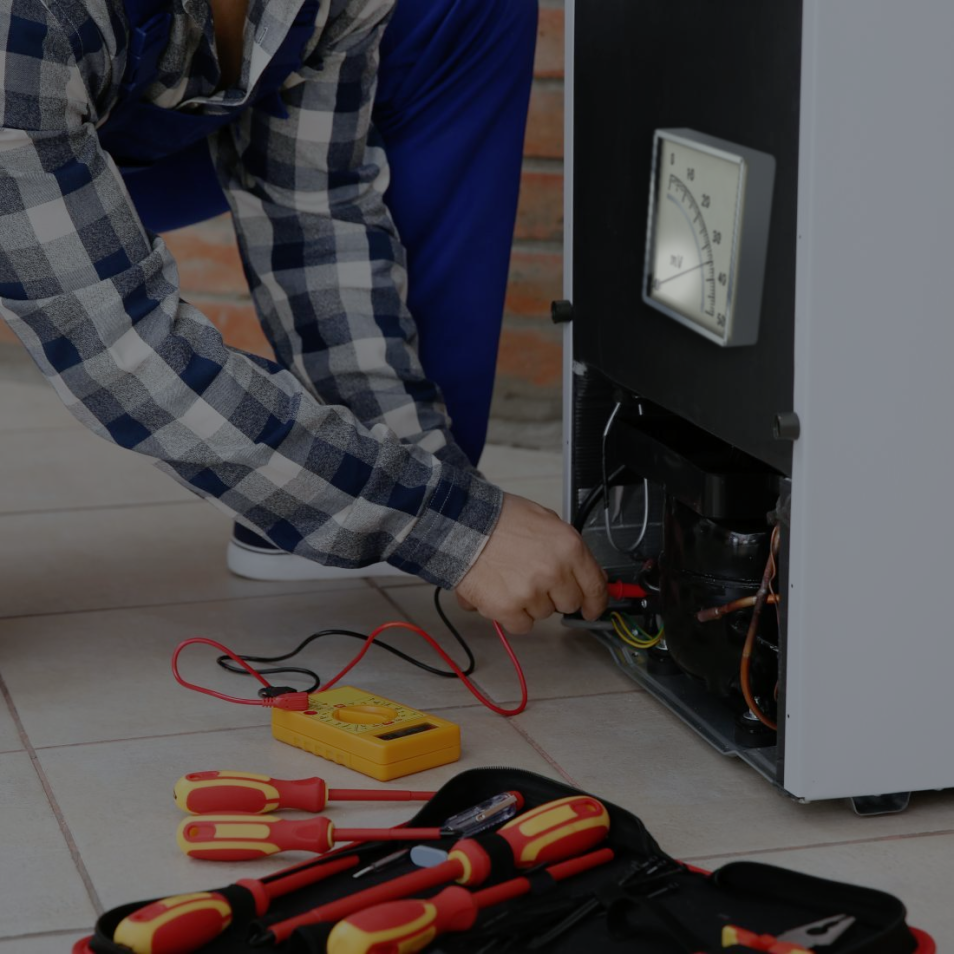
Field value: 35 mV
